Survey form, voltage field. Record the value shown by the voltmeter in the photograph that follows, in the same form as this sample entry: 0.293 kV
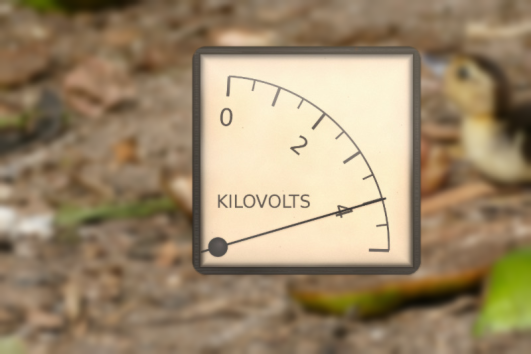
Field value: 4 kV
